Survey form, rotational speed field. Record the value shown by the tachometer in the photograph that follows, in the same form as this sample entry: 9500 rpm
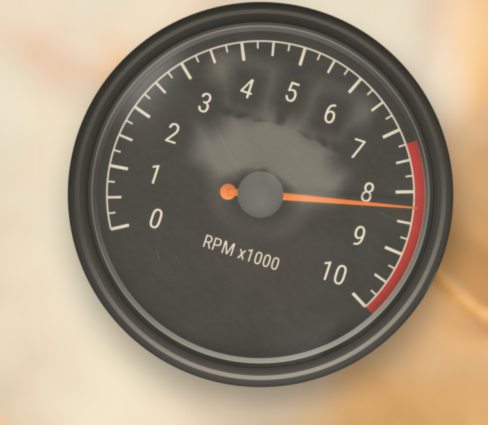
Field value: 8250 rpm
